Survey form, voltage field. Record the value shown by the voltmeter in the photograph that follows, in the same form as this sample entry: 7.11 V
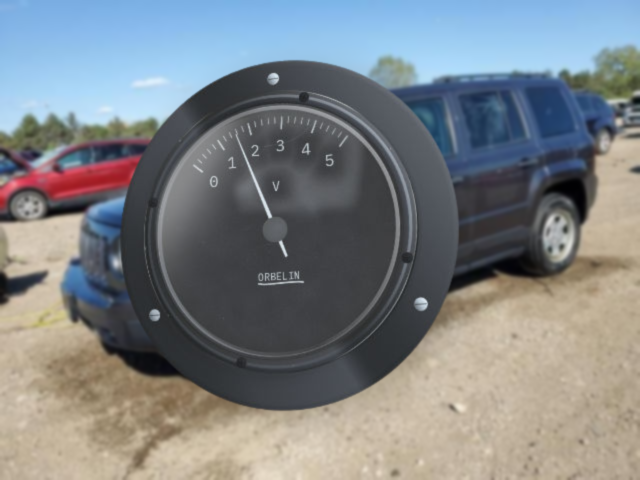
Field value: 1.6 V
